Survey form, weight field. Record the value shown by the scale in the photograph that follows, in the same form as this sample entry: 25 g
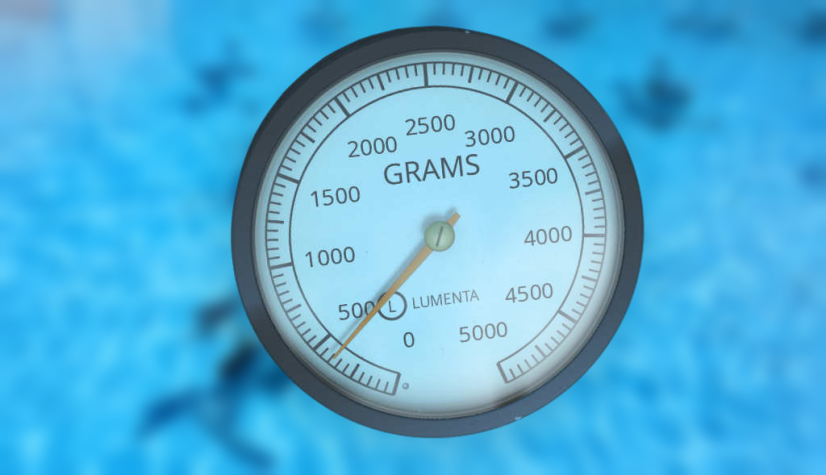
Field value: 400 g
